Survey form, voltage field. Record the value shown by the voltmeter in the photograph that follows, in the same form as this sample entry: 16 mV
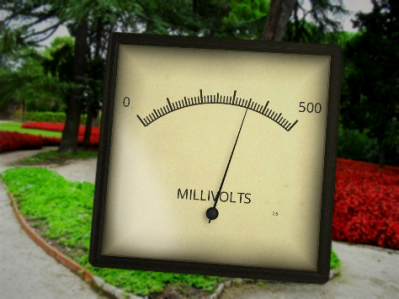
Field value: 350 mV
